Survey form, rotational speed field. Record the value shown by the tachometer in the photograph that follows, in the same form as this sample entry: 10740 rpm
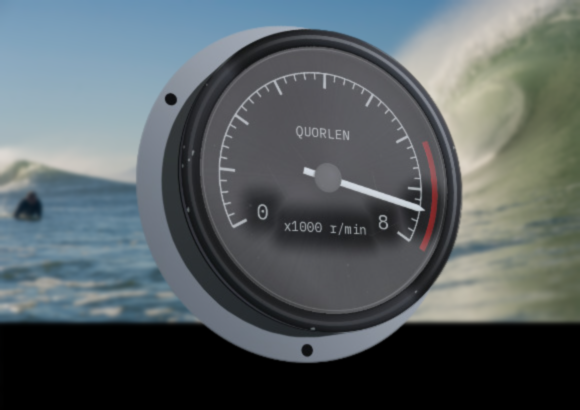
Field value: 7400 rpm
